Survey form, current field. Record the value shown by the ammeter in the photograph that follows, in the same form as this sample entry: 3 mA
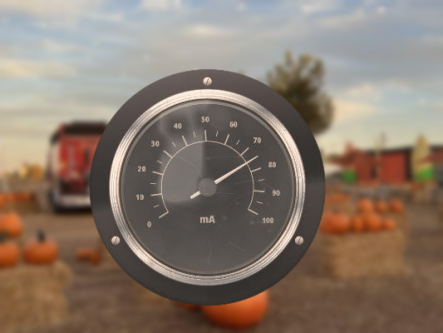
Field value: 75 mA
